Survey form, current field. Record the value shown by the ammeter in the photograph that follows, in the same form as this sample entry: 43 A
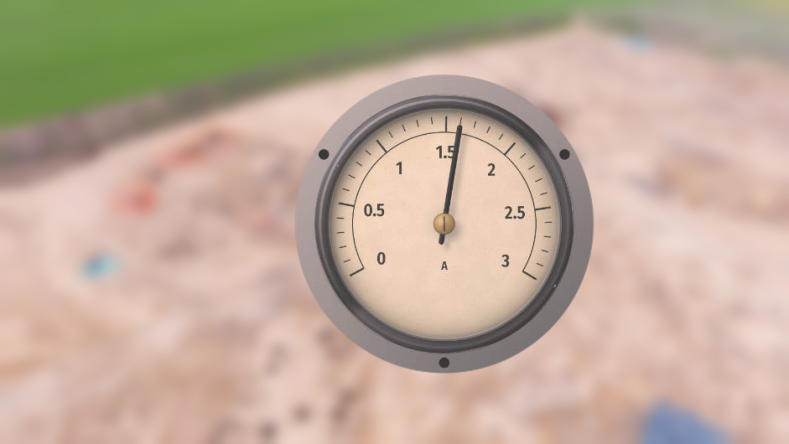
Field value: 1.6 A
